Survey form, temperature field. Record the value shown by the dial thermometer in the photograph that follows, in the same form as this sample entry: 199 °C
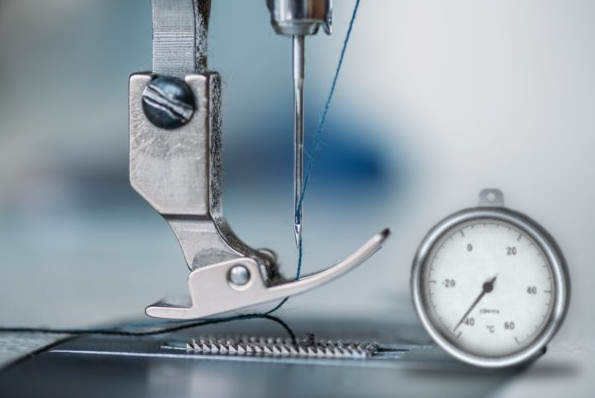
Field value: -38 °C
